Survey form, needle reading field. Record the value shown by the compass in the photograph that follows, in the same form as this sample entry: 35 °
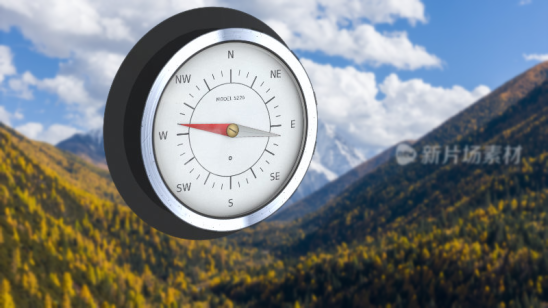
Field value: 280 °
